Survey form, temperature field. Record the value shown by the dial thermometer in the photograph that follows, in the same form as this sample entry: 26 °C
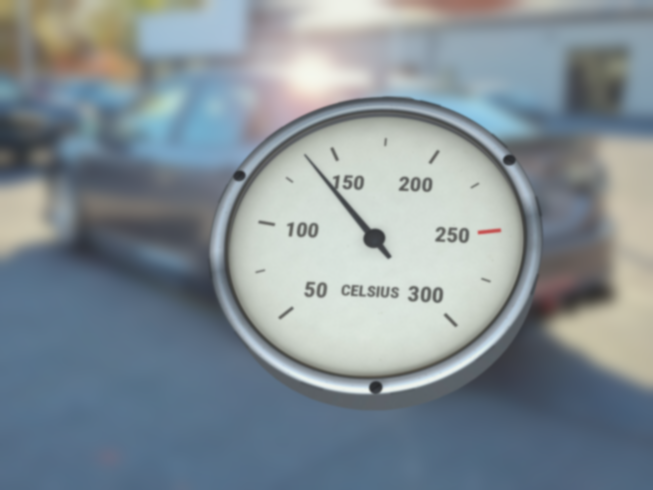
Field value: 137.5 °C
